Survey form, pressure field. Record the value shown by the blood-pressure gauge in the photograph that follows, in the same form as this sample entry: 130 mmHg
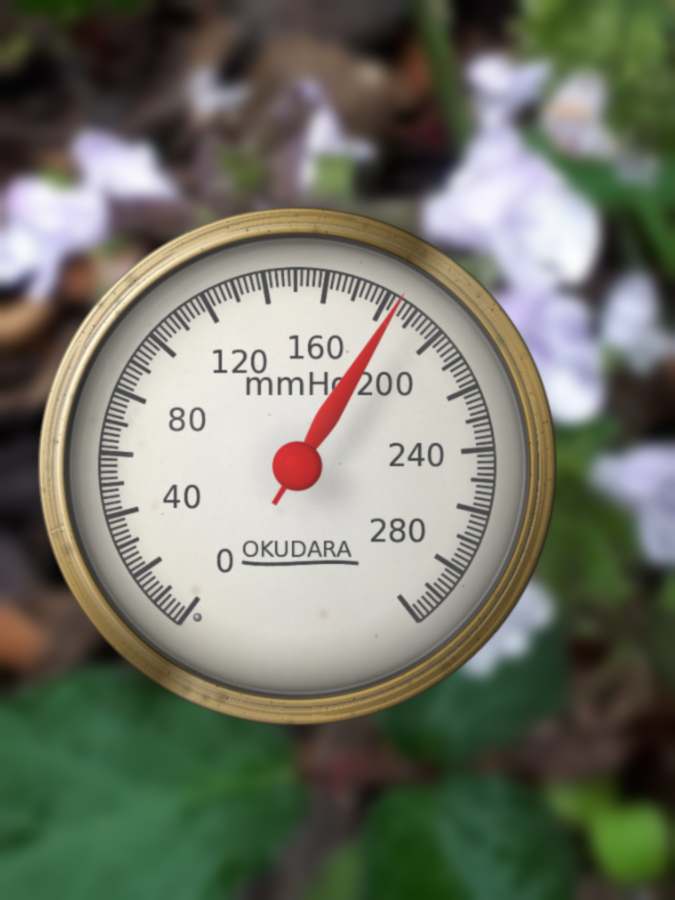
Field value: 184 mmHg
